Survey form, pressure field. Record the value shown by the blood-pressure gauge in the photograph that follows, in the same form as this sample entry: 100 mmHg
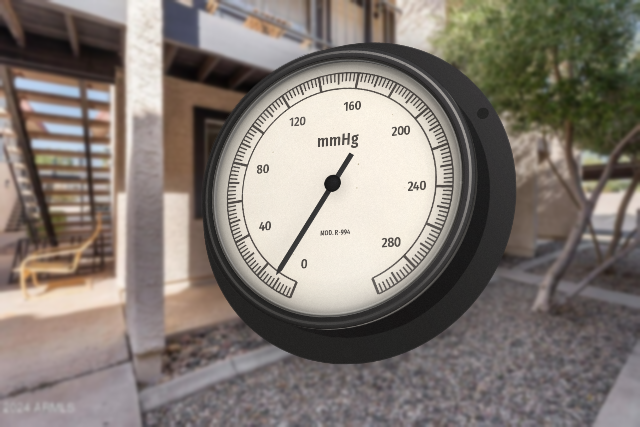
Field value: 10 mmHg
